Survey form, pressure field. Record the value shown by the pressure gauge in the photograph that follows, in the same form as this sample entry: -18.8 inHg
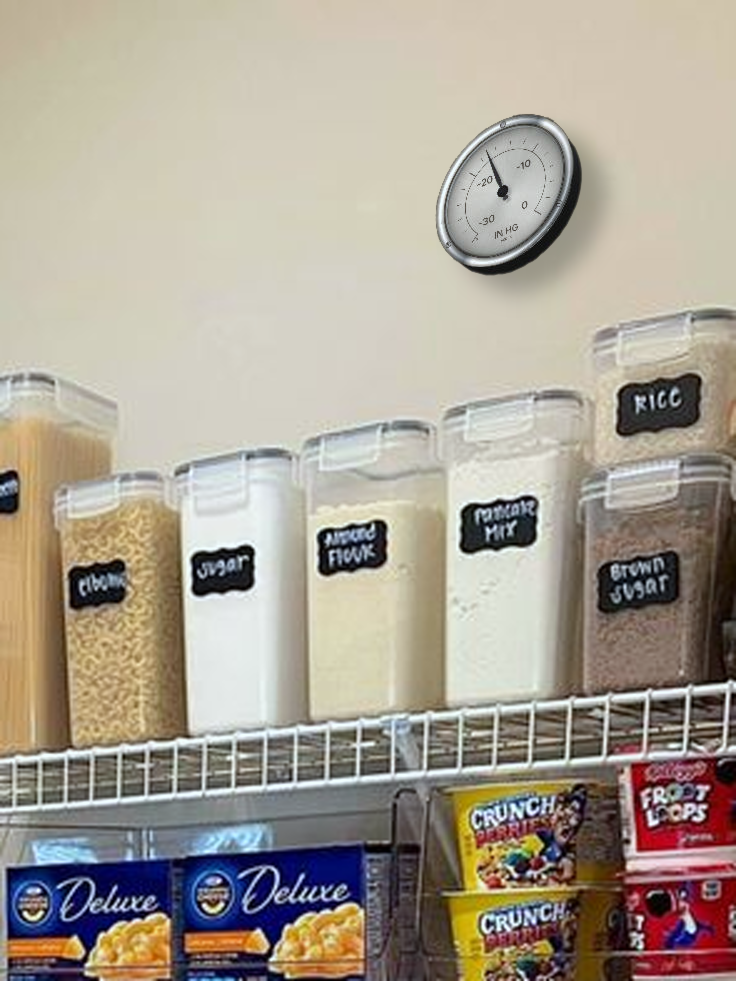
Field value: -17 inHg
